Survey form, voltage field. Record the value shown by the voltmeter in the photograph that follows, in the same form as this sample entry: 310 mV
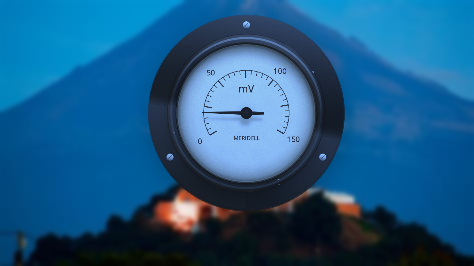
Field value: 20 mV
